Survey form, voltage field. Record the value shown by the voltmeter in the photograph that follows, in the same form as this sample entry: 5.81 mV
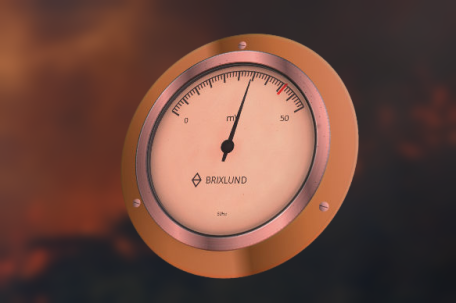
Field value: 30 mV
